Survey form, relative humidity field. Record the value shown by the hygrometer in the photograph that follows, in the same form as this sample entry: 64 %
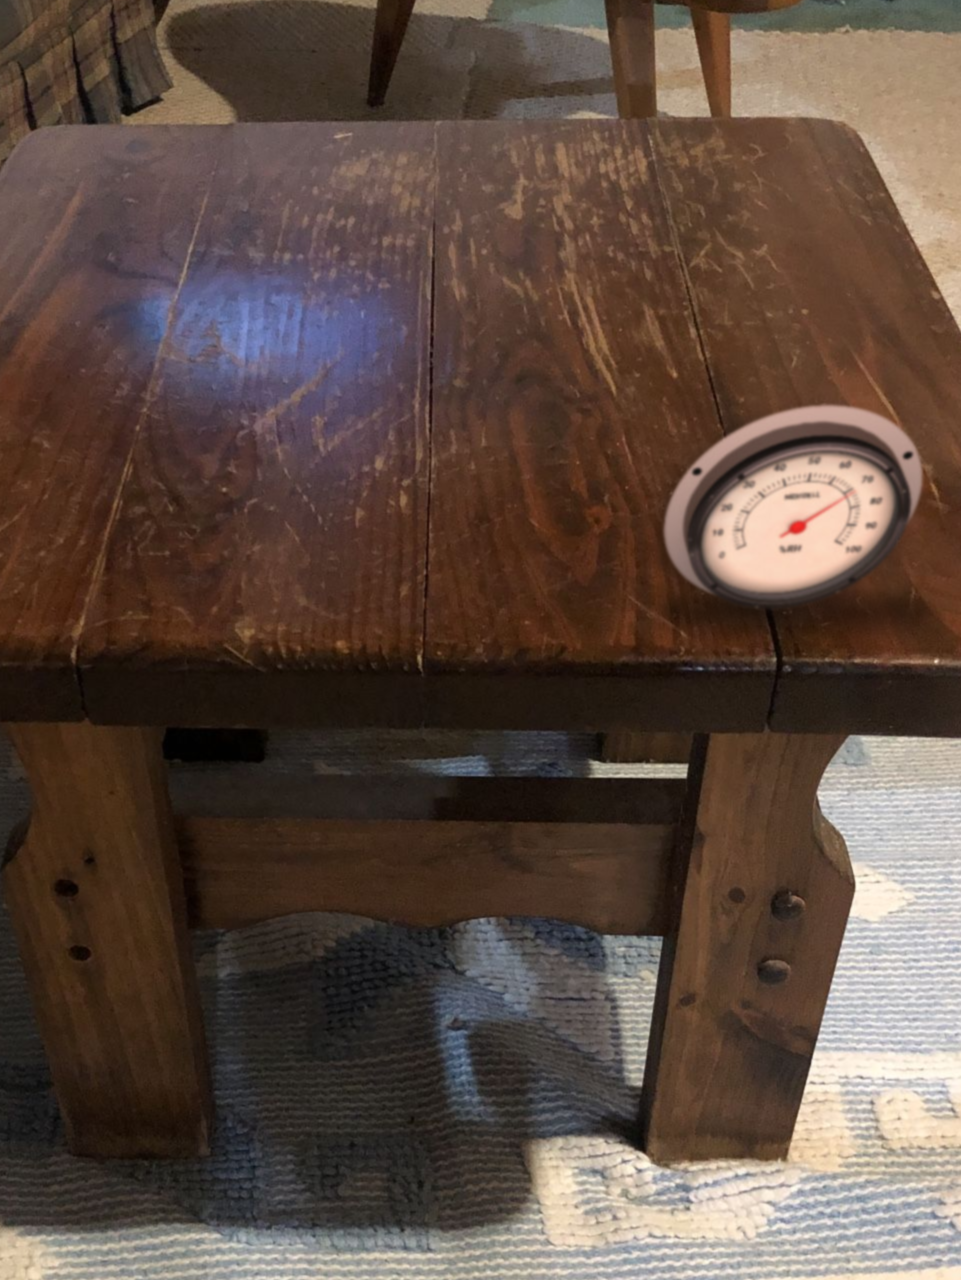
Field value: 70 %
